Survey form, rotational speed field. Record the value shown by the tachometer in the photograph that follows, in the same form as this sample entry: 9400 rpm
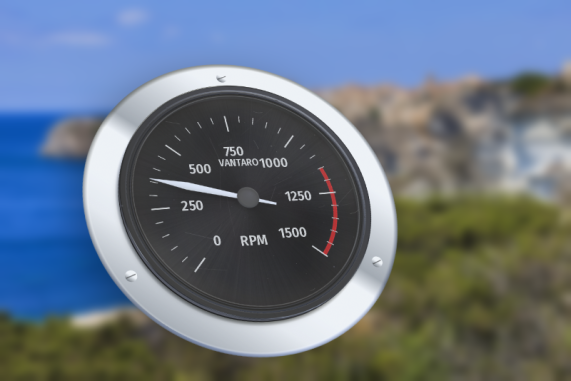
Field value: 350 rpm
